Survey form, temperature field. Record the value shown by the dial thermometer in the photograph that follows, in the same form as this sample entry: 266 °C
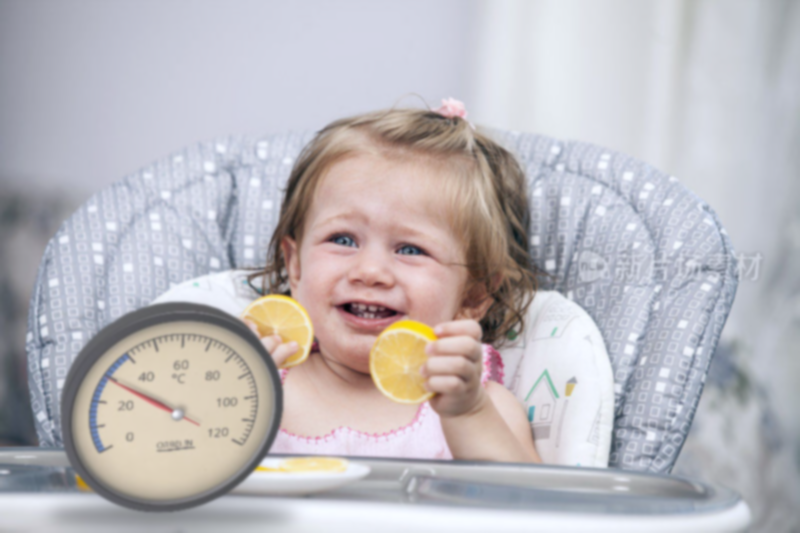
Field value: 30 °C
